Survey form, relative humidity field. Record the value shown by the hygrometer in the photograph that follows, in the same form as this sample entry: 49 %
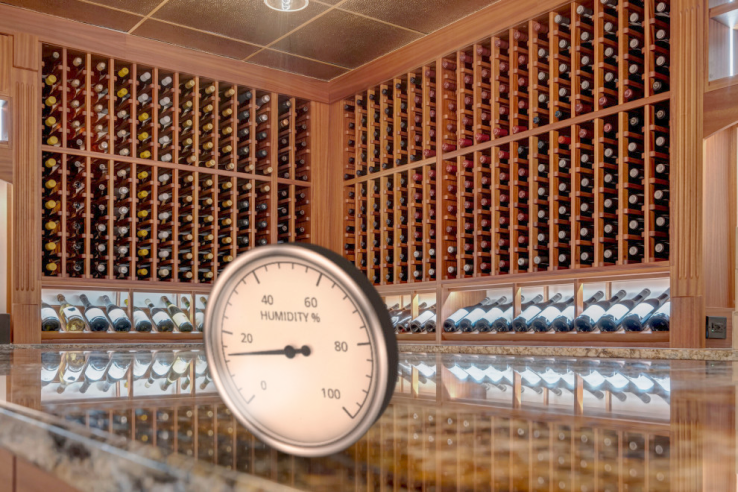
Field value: 14 %
